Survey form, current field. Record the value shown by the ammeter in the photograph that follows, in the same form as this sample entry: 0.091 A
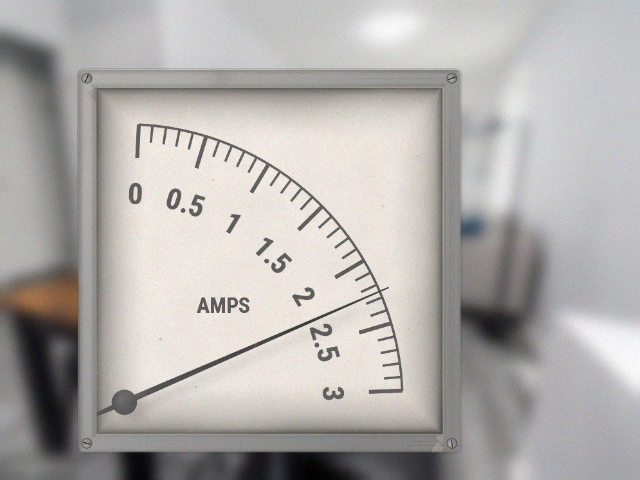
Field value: 2.25 A
